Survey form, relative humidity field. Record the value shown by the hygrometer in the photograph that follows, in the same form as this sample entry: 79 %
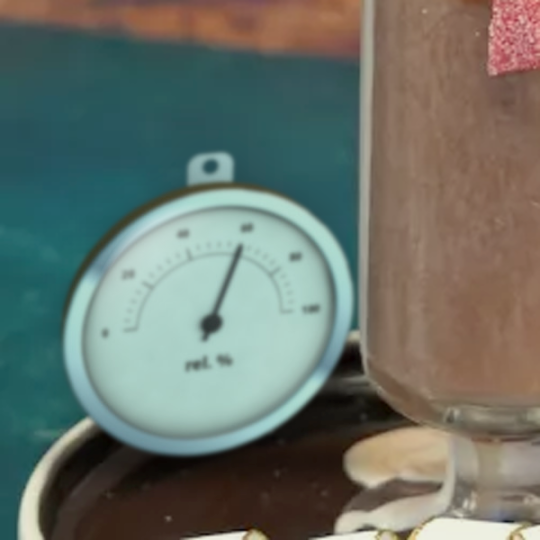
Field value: 60 %
